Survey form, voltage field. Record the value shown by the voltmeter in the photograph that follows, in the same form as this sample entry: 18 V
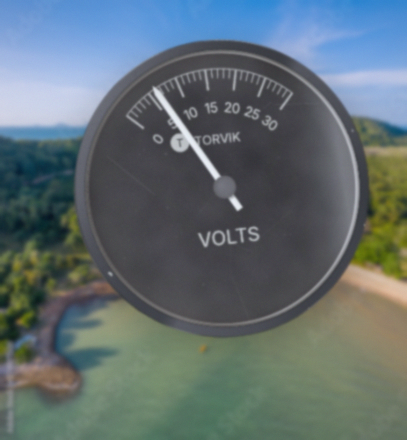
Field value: 6 V
